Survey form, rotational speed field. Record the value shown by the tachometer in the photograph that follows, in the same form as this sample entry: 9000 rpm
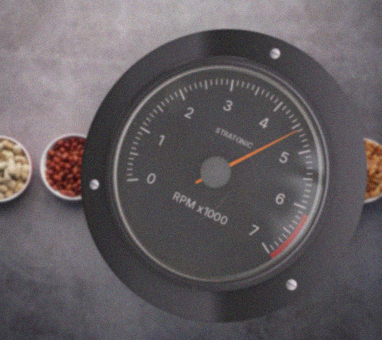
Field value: 4600 rpm
